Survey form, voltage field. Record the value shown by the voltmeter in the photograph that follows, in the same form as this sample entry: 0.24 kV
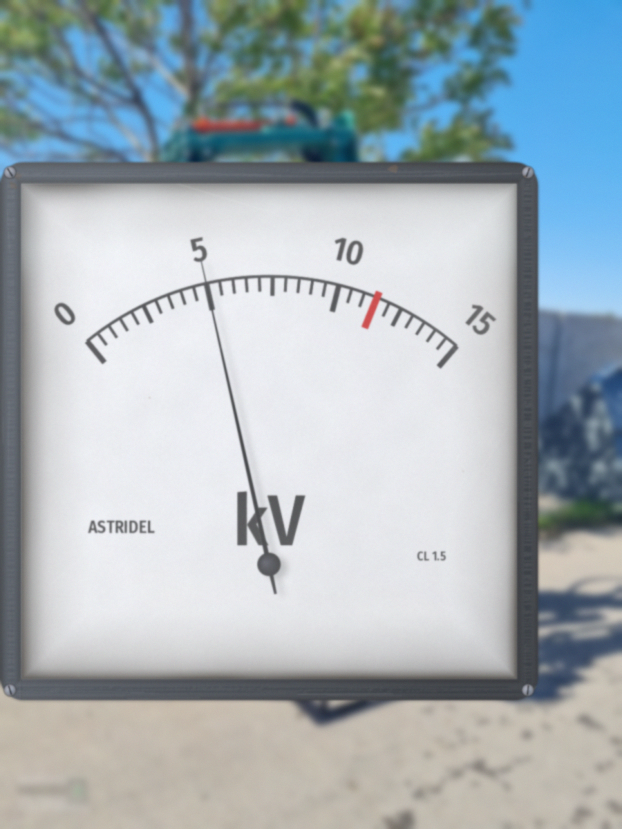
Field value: 5 kV
